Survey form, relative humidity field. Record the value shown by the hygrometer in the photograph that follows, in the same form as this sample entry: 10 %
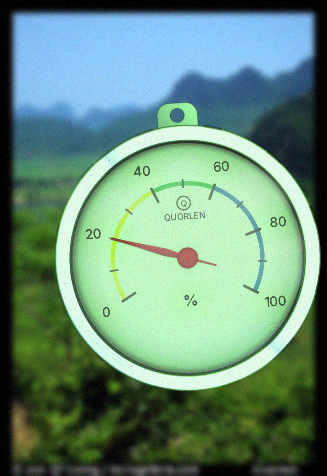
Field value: 20 %
